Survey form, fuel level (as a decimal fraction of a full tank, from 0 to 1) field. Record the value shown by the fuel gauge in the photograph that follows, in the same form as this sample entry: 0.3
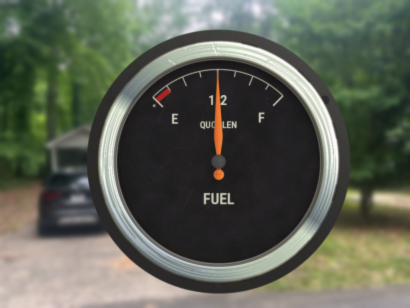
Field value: 0.5
